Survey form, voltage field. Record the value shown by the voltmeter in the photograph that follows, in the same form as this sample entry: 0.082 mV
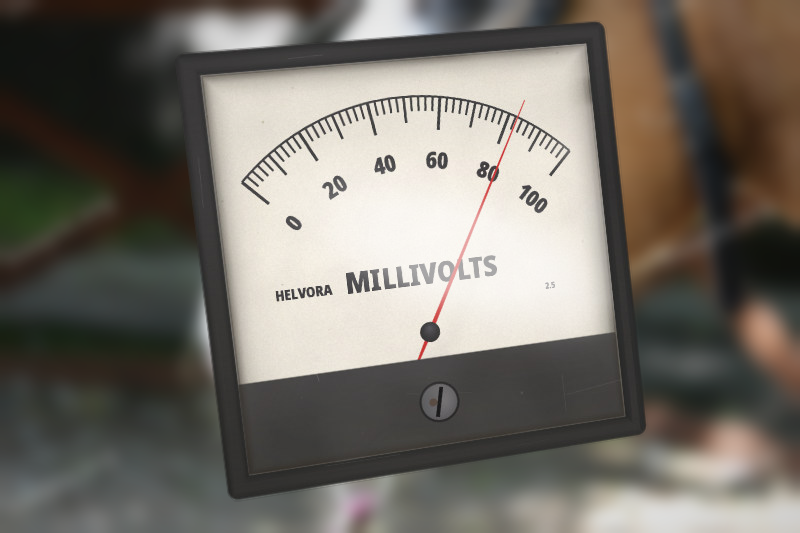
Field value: 82 mV
